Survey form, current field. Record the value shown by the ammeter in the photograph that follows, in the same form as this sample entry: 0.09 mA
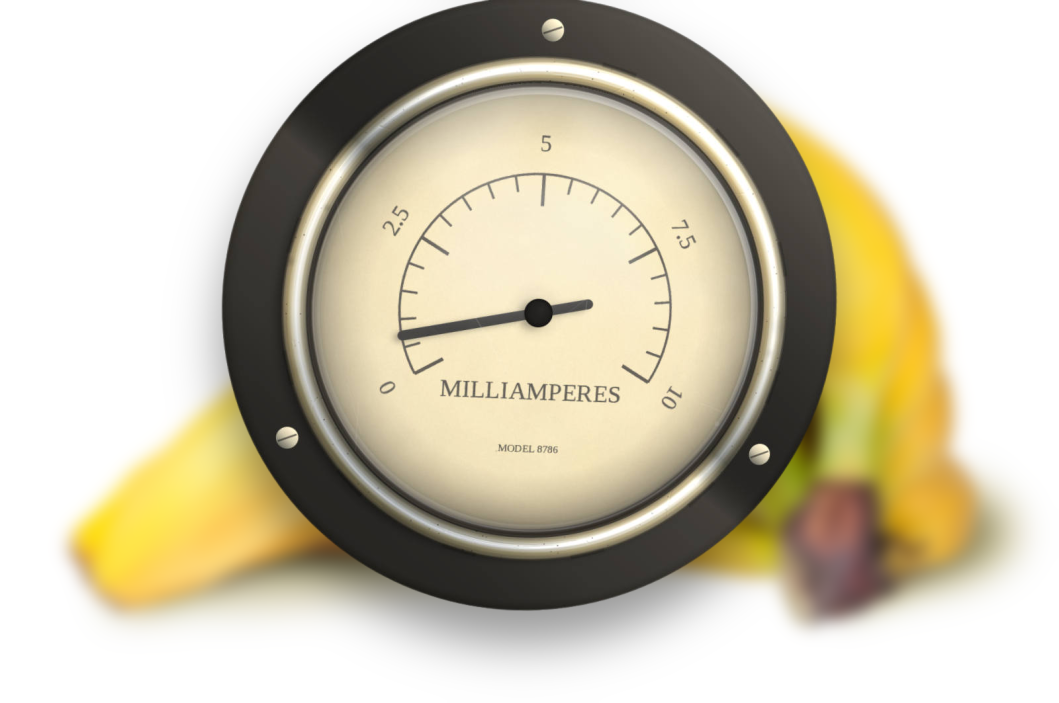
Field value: 0.75 mA
